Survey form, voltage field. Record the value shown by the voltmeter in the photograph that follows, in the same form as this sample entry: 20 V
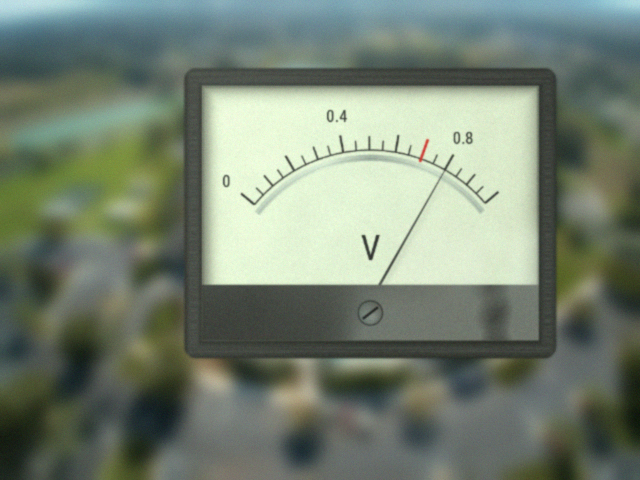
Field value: 0.8 V
